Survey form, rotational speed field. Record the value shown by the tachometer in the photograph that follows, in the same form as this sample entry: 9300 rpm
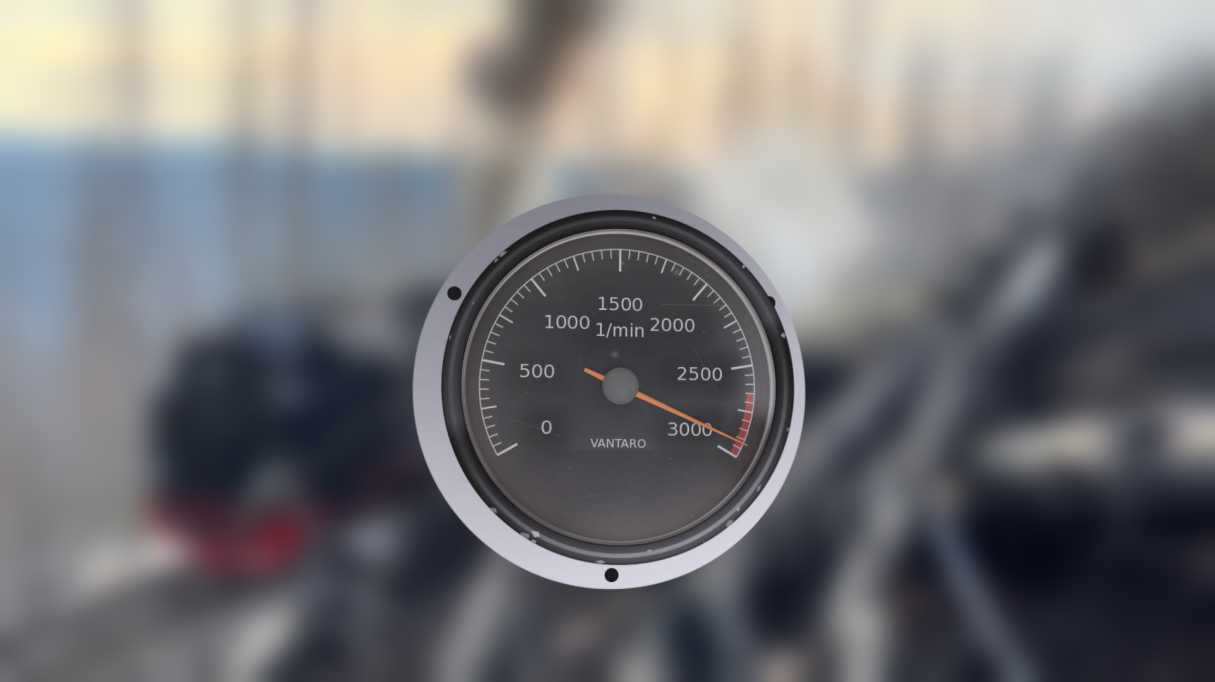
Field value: 2925 rpm
